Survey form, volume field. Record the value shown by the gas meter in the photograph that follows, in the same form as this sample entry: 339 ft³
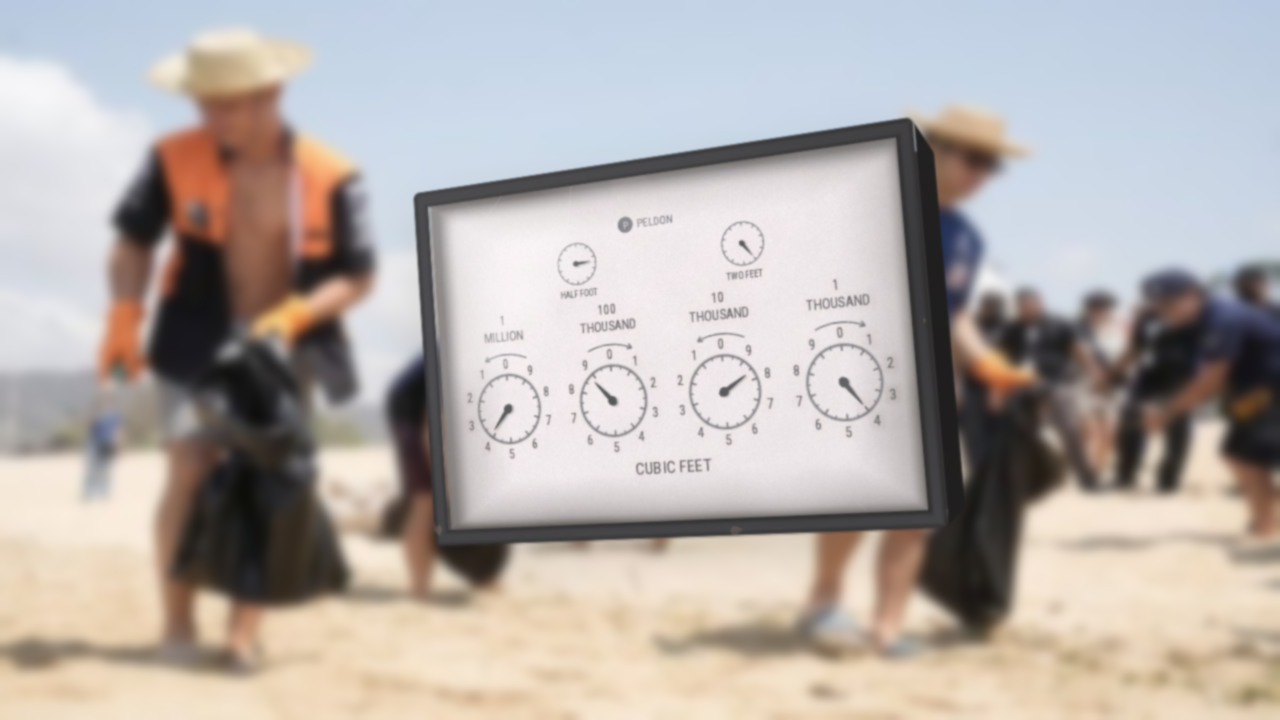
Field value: 388400 ft³
